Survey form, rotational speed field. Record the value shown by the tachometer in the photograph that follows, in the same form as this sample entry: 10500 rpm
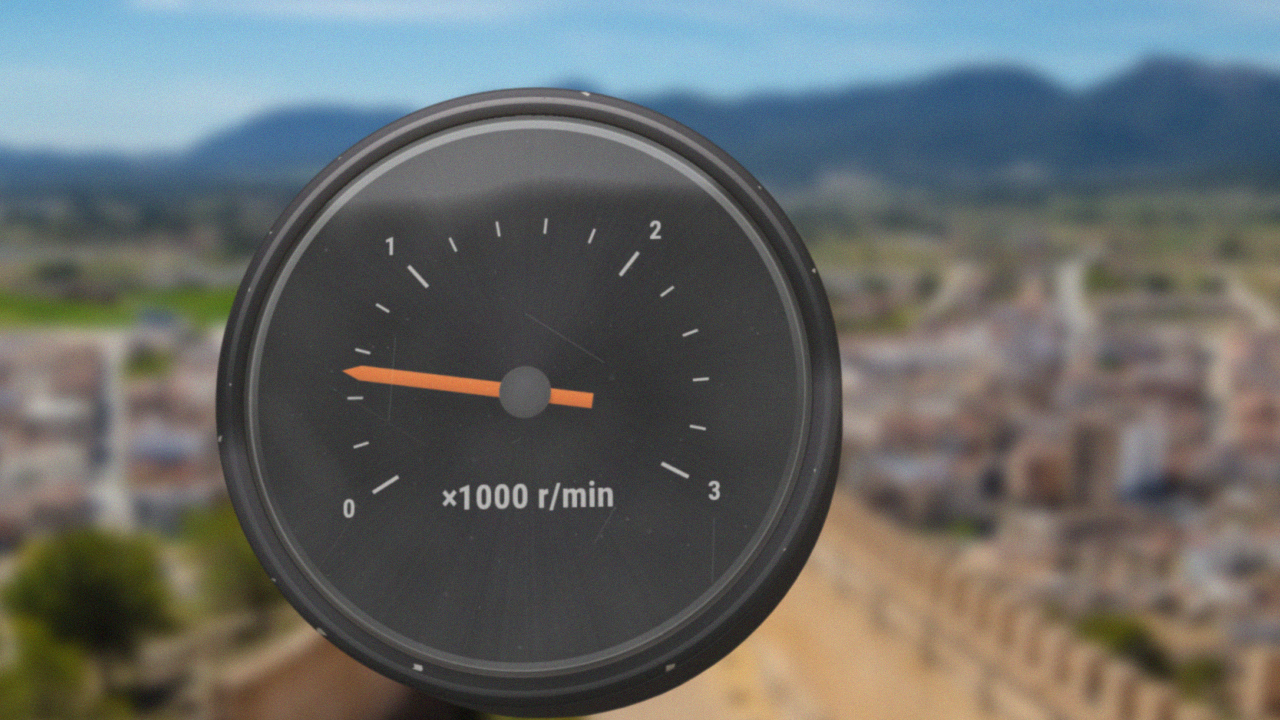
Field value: 500 rpm
